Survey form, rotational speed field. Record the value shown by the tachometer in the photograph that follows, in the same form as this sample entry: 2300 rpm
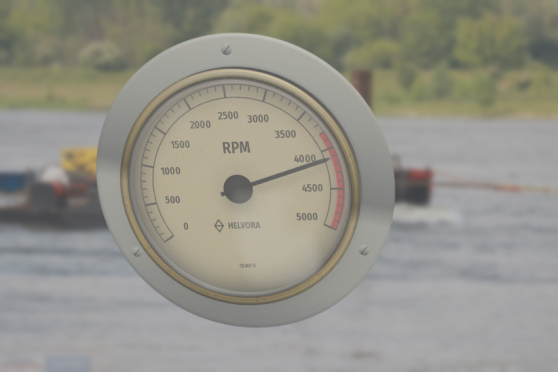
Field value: 4100 rpm
